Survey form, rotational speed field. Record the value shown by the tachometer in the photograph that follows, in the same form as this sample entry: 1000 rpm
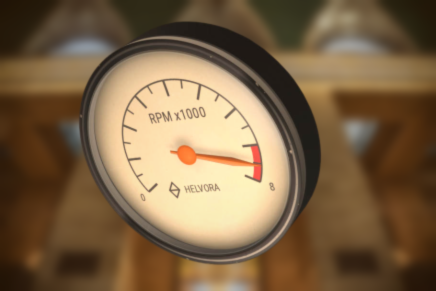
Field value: 7500 rpm
